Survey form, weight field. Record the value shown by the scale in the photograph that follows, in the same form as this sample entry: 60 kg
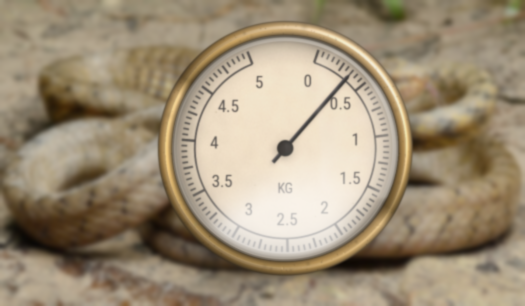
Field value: 0.35 kg
